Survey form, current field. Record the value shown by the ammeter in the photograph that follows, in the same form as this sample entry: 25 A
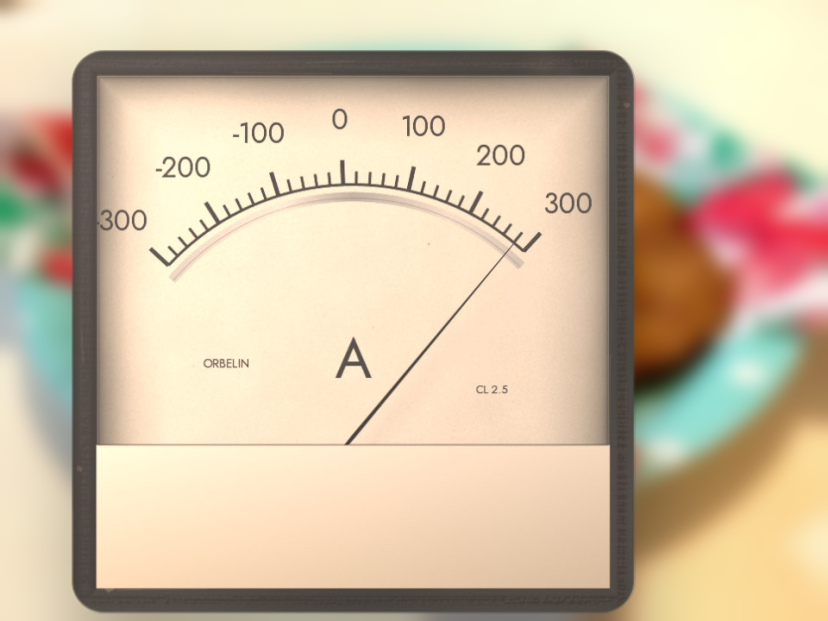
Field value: 280 A
